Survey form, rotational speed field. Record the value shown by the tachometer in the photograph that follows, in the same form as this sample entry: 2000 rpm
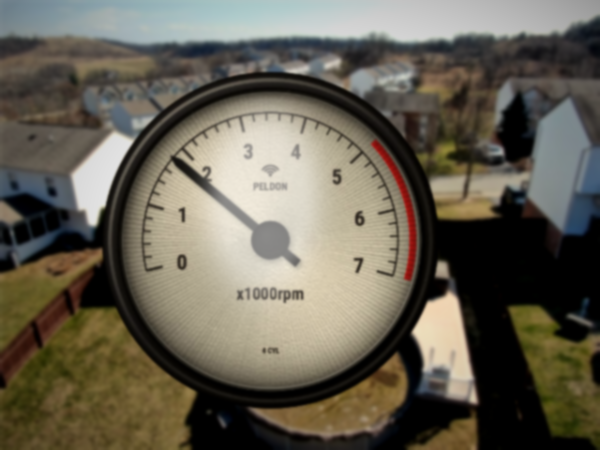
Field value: 1800 rpm
